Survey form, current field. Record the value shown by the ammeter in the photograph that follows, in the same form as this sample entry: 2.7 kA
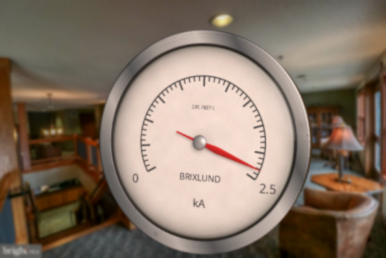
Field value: 2.4 kA
